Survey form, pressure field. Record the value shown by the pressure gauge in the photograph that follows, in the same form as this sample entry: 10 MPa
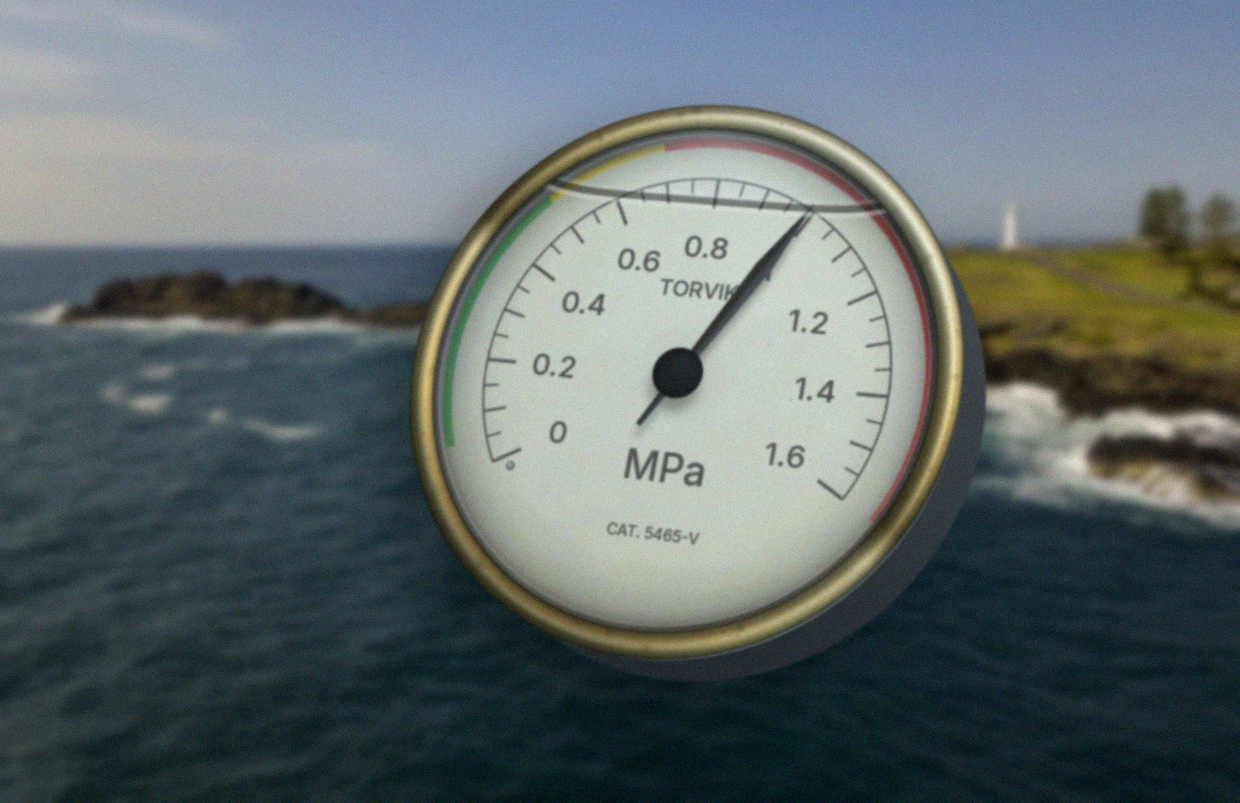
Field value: 1 MPa
